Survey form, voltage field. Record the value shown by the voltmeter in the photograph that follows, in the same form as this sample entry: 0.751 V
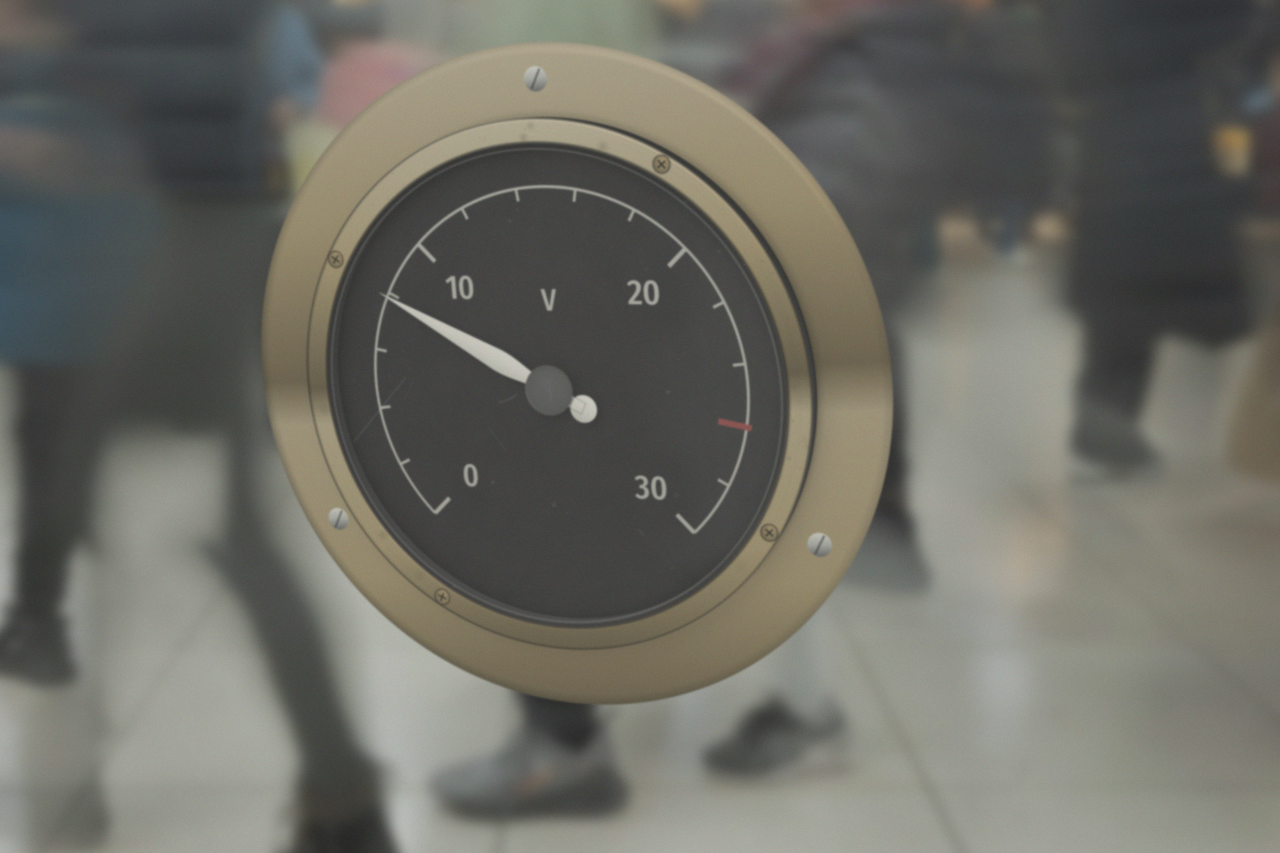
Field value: 8 V
